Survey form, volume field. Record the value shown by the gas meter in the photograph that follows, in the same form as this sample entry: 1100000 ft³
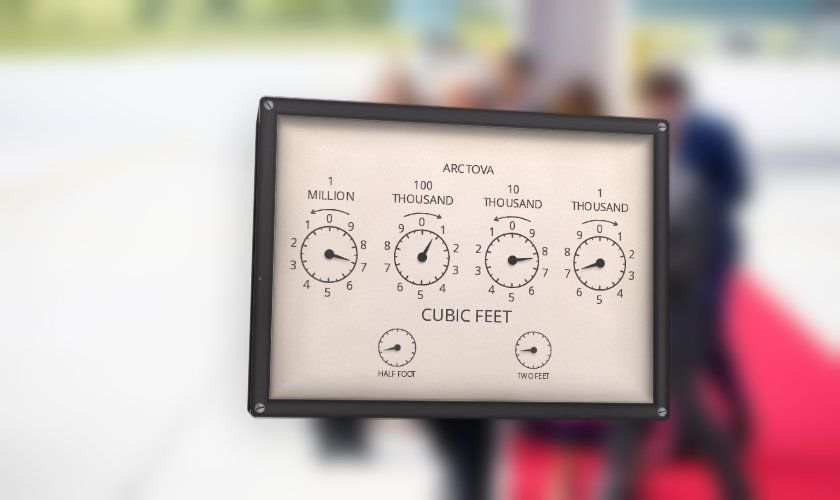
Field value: 707700 ft³
